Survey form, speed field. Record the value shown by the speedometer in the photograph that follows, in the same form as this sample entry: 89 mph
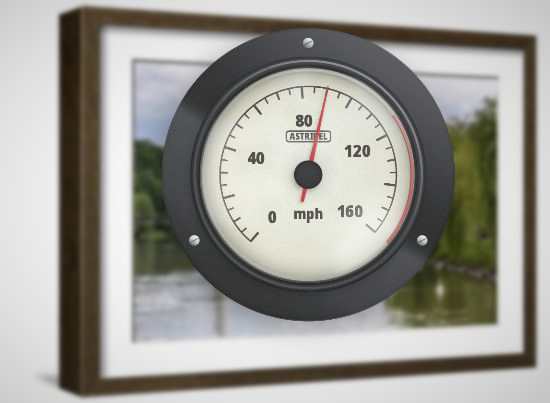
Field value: 90 mph
